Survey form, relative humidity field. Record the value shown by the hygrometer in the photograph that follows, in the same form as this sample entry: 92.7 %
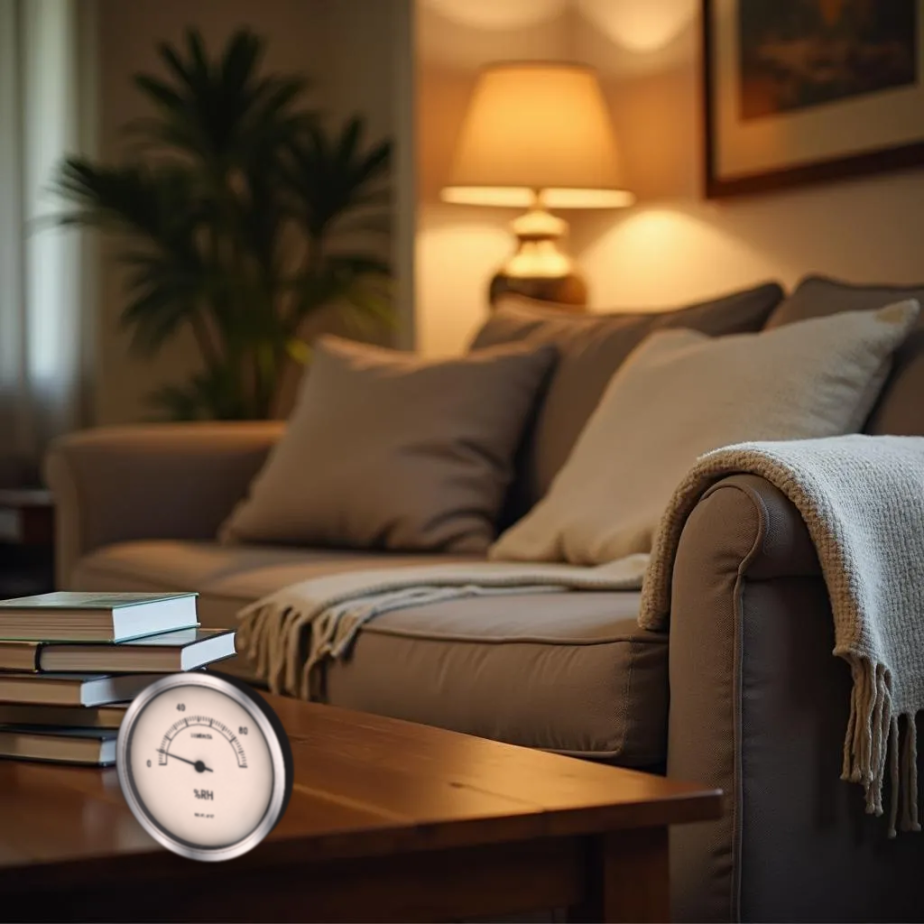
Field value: 10 %
